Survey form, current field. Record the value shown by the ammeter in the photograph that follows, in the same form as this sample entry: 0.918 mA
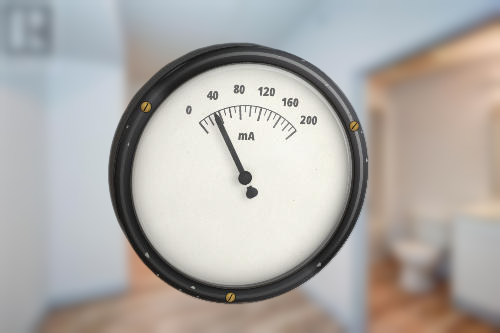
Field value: 30 mA
